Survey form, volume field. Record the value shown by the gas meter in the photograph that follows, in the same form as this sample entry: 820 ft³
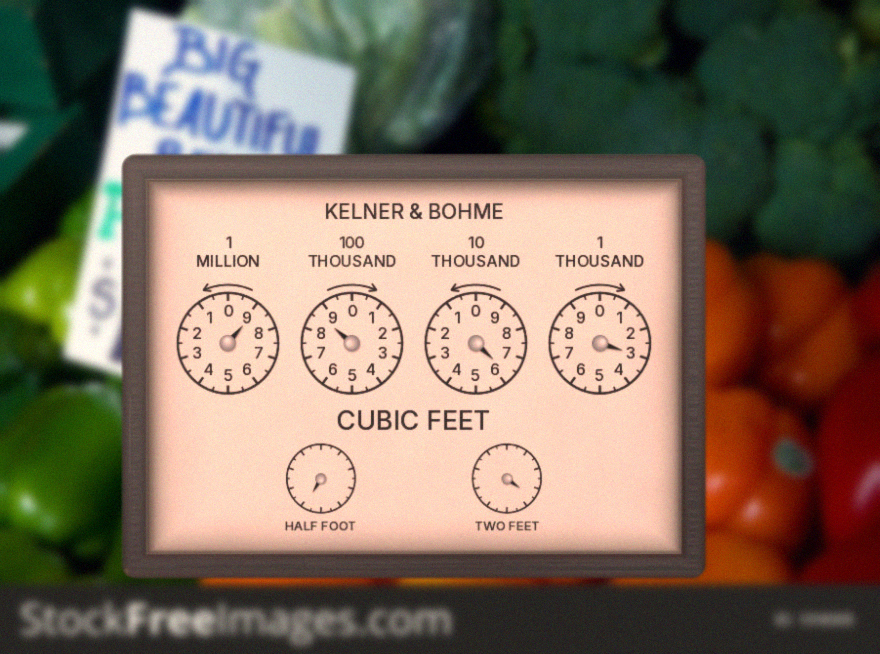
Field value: 886300 ft³
